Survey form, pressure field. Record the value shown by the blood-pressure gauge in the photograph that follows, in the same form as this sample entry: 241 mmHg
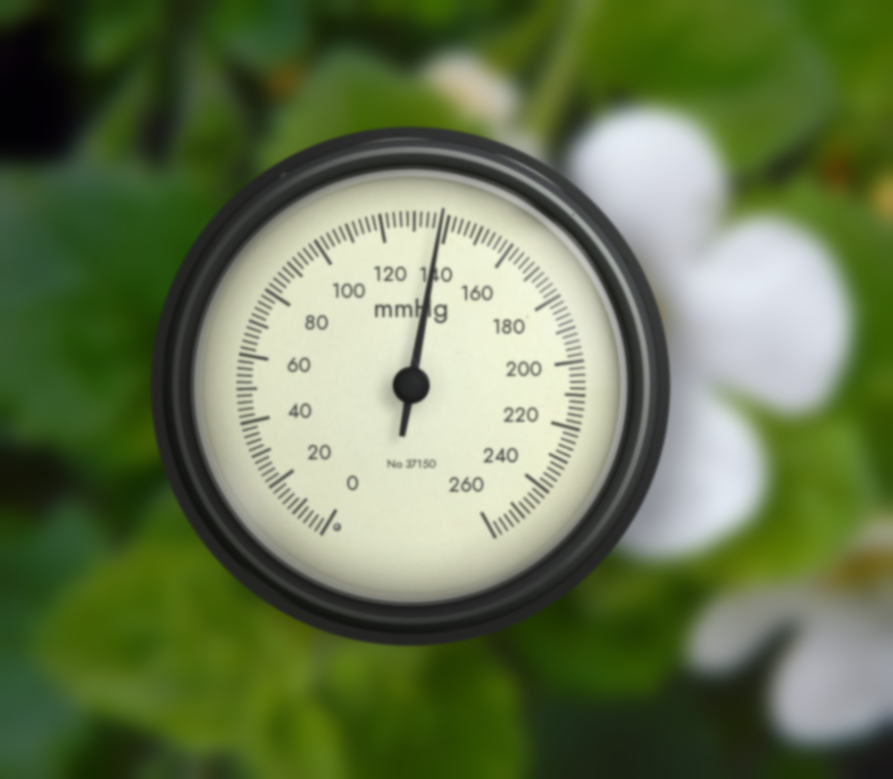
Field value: 138 mmHg
